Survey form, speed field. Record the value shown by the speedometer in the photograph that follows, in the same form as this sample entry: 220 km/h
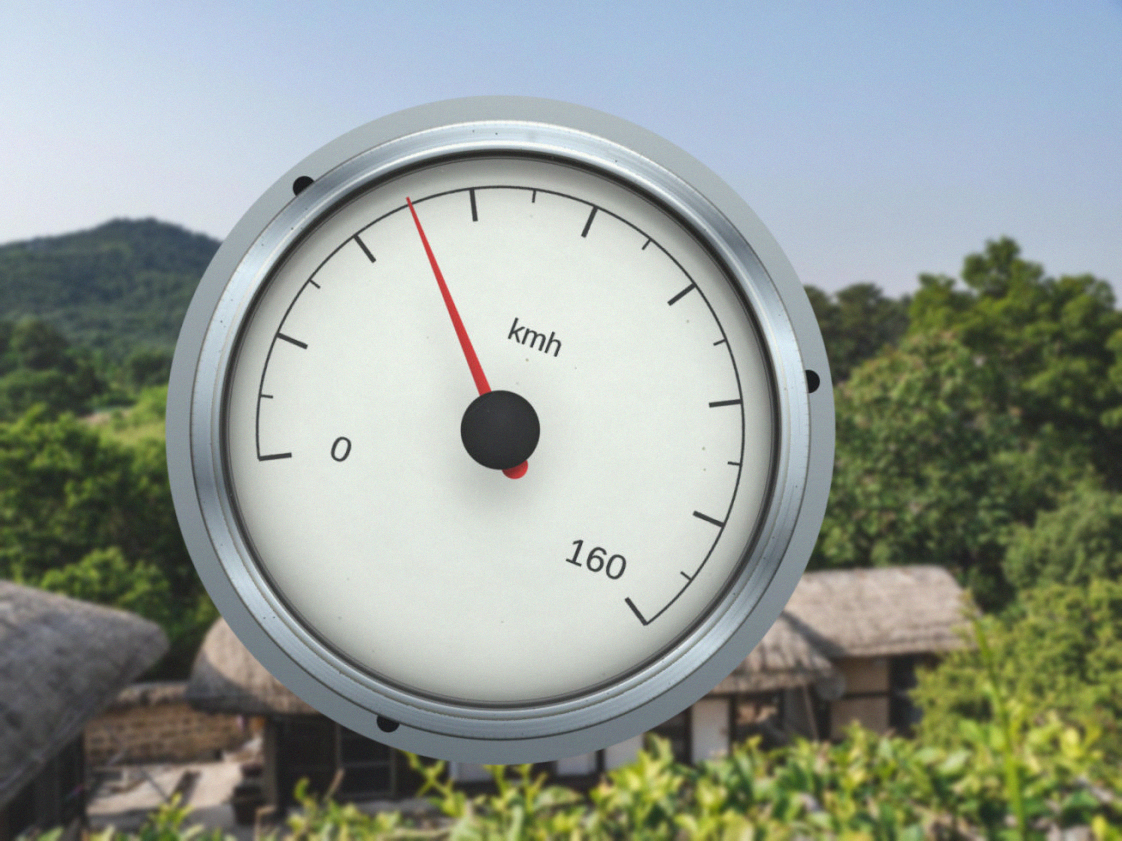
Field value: 50 km/h
